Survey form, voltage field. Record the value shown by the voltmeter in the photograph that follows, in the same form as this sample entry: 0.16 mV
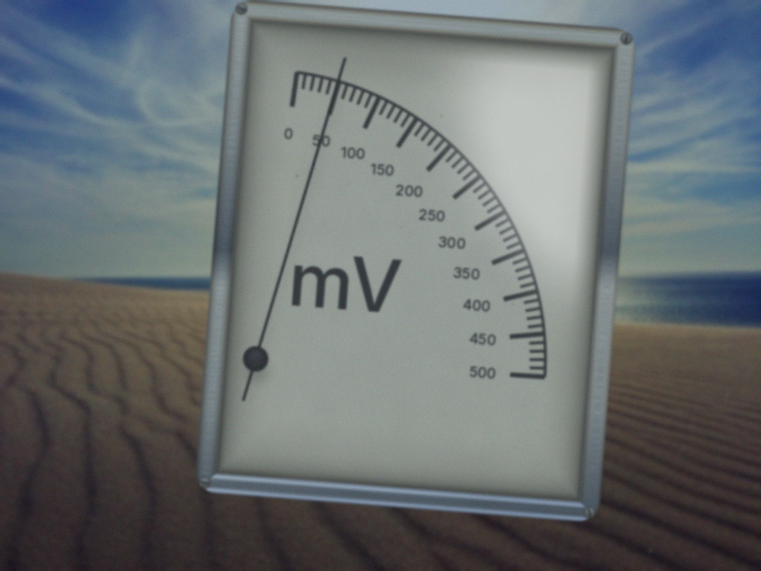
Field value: 50 mV
